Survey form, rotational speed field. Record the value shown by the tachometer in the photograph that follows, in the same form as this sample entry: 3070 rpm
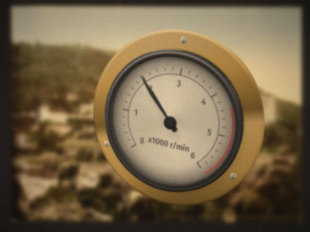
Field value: 2000 rpm
